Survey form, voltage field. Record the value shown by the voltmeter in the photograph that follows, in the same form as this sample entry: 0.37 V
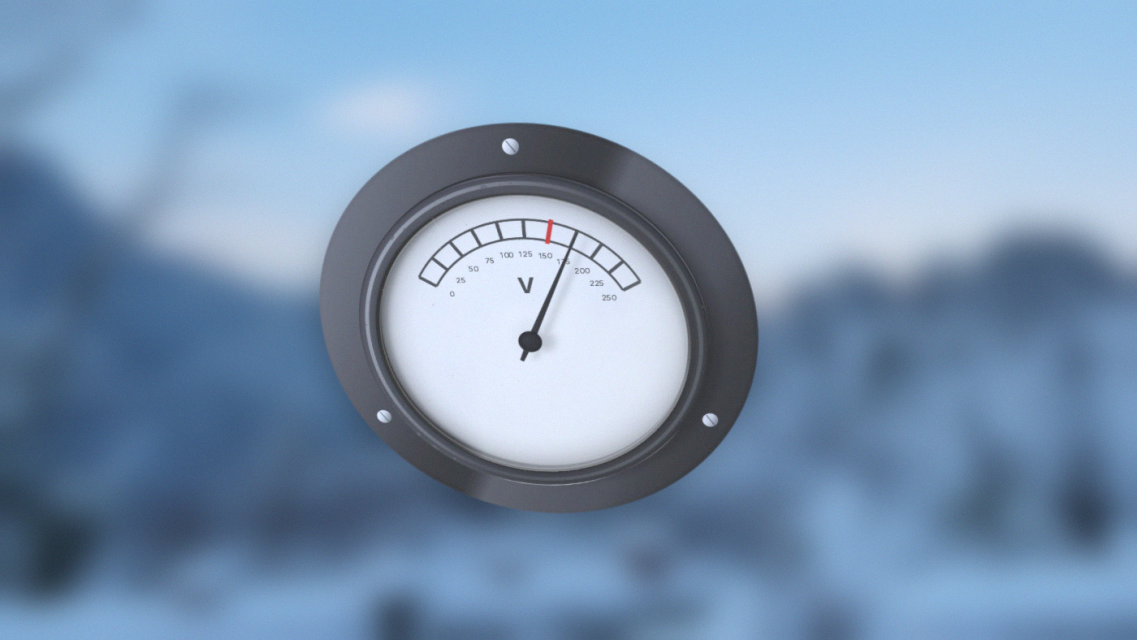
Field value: 175 V
